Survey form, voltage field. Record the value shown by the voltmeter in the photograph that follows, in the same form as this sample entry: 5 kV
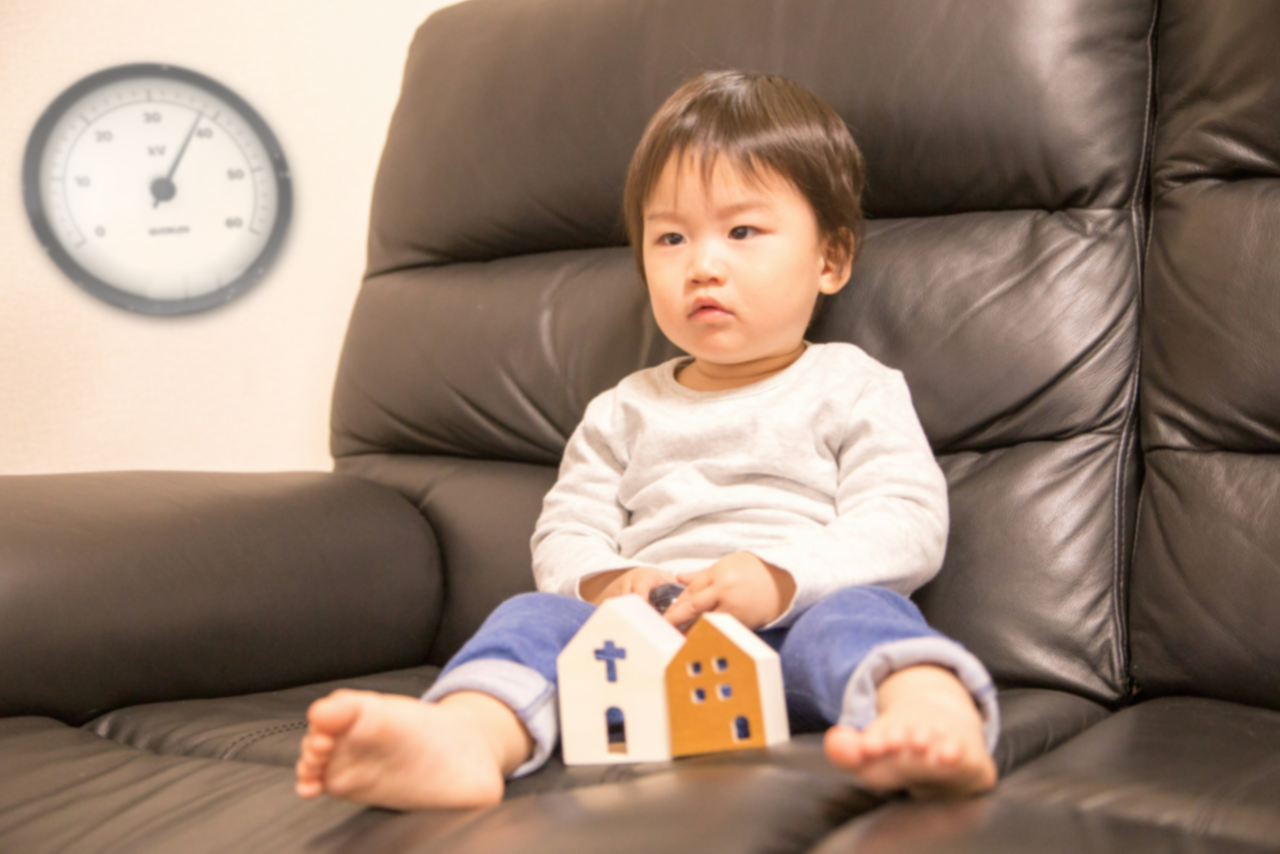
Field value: 38 kV
